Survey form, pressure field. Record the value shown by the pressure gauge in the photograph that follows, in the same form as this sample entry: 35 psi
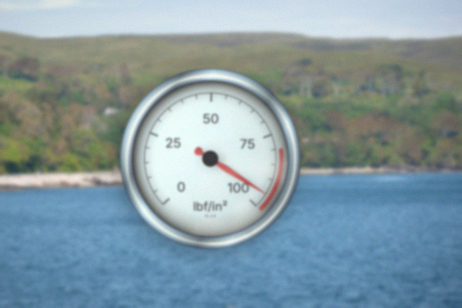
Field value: 95 psi
